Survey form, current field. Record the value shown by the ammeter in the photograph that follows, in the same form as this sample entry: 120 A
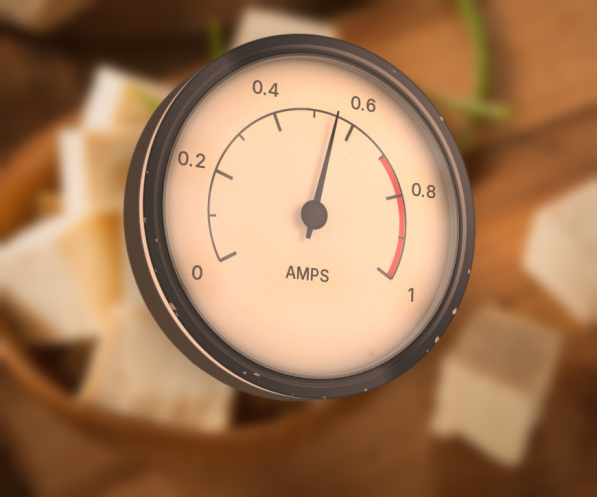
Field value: 0.55 A
